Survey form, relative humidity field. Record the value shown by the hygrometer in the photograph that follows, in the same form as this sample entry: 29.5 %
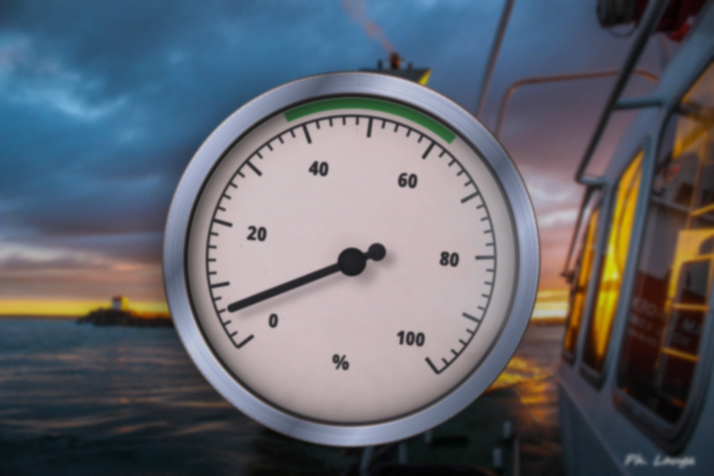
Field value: 6 %
